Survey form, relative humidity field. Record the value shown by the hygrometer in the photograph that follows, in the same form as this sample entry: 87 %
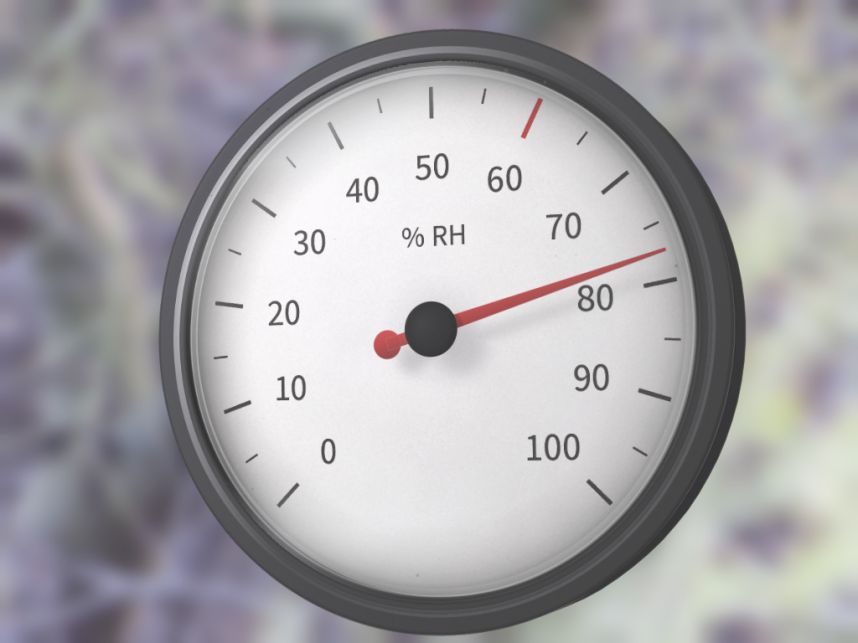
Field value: 77.5 %
